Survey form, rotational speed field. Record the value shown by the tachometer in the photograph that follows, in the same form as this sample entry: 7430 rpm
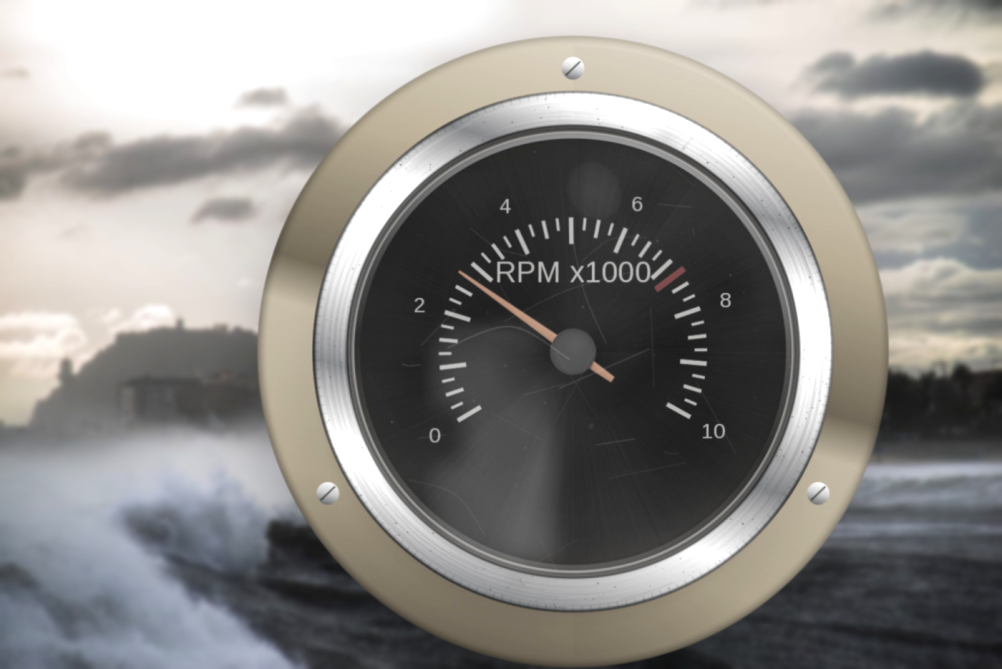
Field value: 2750 rpm
